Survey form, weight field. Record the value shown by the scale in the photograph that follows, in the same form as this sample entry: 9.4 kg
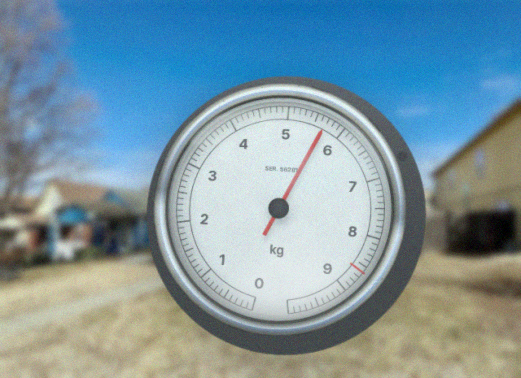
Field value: 5.7 kg
